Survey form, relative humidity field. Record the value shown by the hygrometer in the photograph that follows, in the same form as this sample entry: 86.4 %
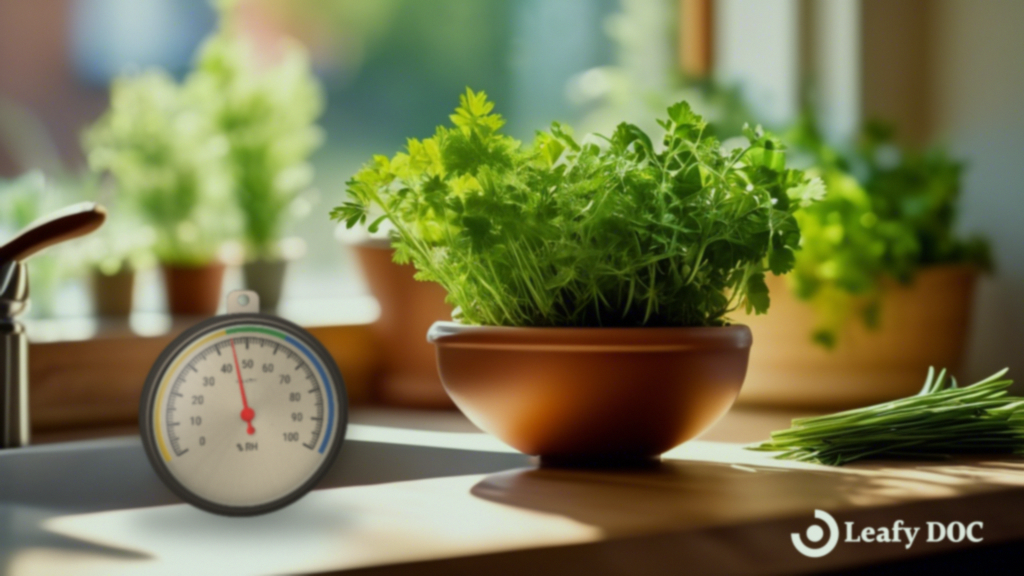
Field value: 45 %
